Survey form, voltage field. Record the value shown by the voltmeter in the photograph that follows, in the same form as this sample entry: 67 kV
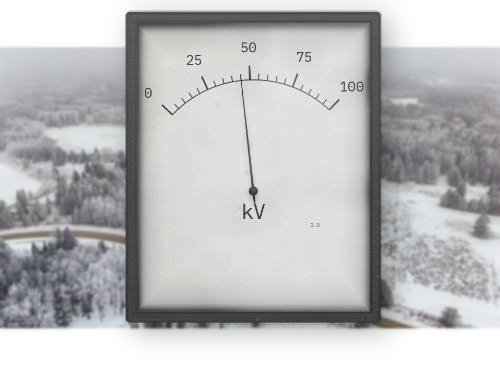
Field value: 45 kV
